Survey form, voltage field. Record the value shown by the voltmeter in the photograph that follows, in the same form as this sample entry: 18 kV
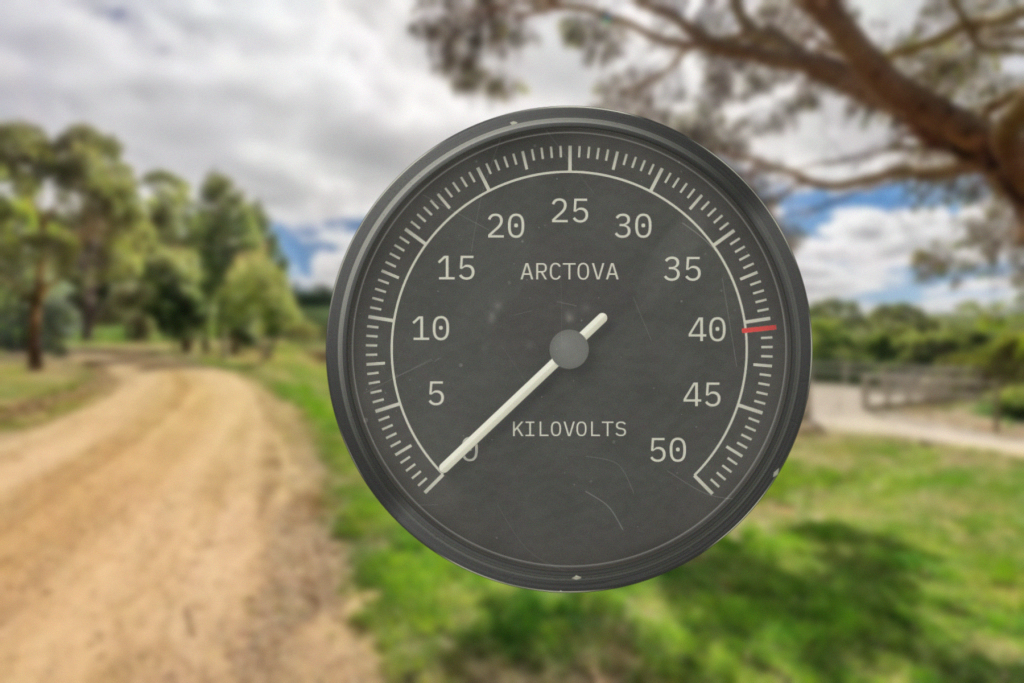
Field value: 0.25 kV
